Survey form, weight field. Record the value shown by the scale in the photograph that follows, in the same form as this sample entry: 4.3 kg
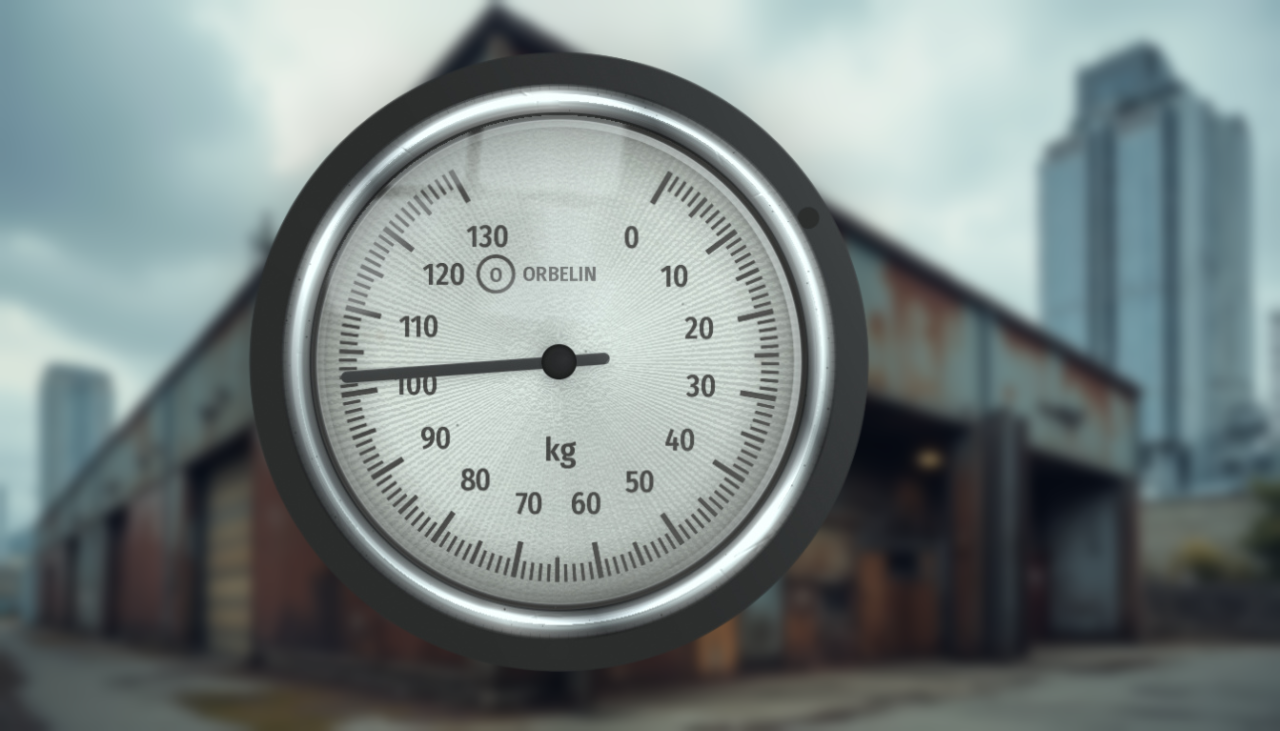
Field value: 102 kg
